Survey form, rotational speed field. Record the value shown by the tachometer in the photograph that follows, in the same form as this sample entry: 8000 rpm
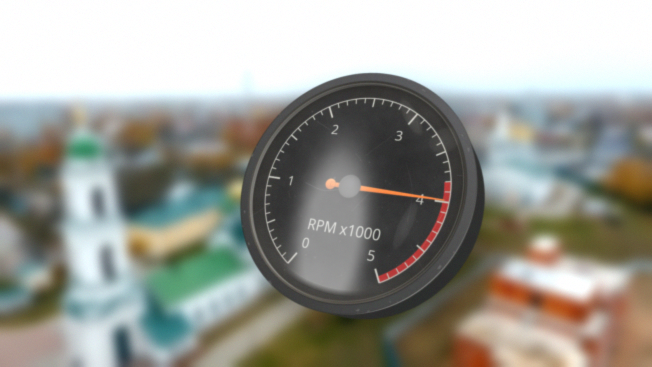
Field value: 4000 rpm
